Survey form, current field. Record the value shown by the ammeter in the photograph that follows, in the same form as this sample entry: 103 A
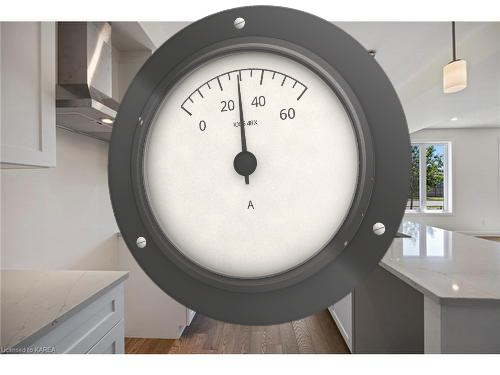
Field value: 30 A
